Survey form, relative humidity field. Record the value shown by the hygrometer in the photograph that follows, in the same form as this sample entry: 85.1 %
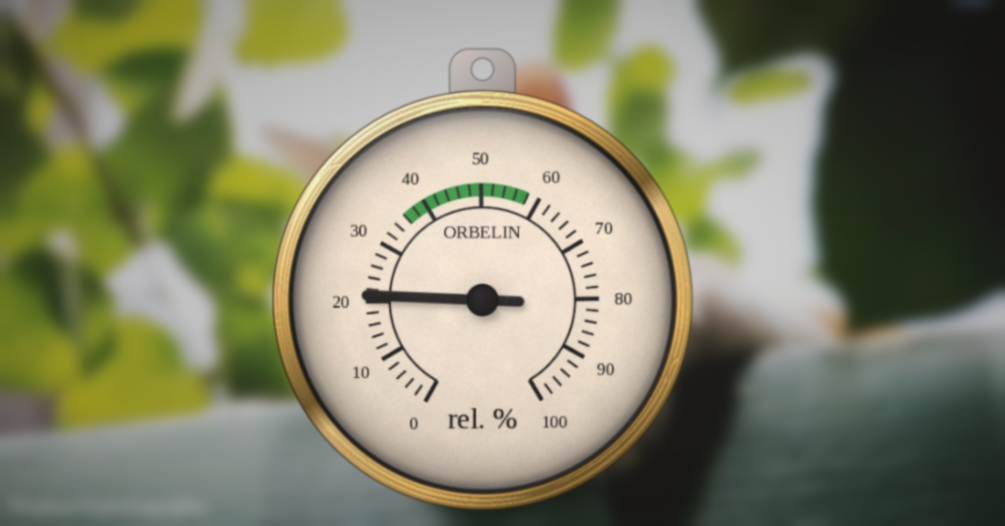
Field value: 21 %
